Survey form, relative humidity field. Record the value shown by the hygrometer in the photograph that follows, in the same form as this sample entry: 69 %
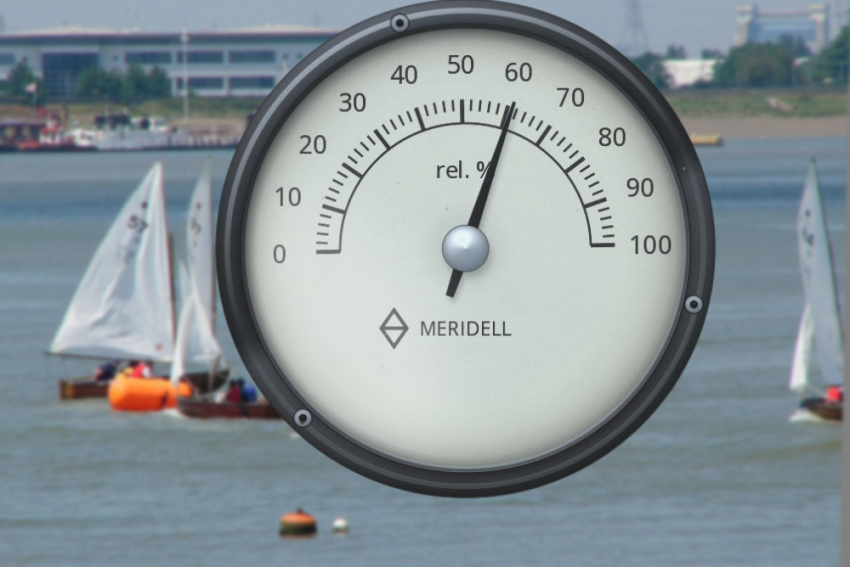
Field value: 61 %
